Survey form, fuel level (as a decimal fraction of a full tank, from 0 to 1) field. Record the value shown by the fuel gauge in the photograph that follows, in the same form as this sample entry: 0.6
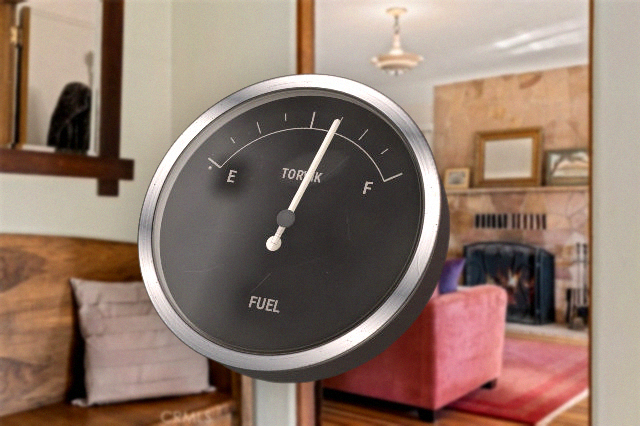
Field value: 0.625
